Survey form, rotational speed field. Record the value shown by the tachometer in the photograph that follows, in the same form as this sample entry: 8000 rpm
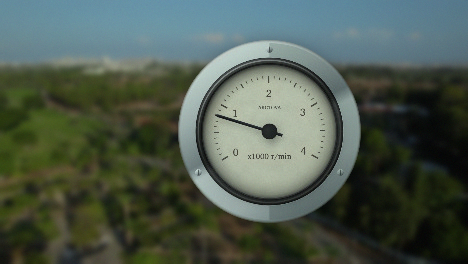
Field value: 800 rpm
